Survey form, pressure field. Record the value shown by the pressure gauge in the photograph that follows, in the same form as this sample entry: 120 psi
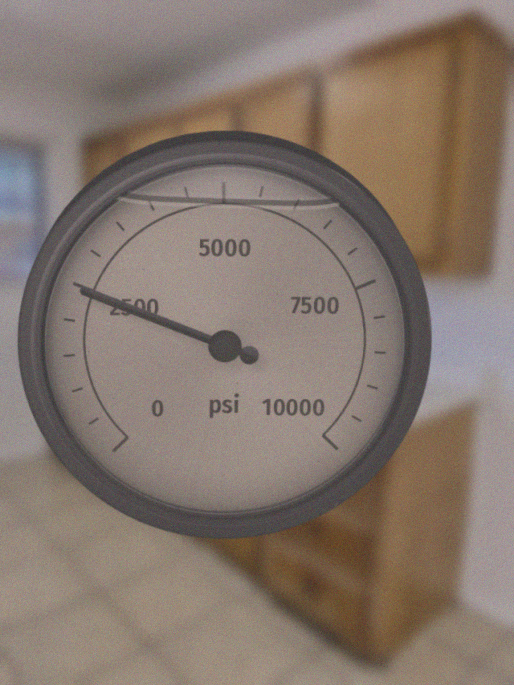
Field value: 2500 psi
